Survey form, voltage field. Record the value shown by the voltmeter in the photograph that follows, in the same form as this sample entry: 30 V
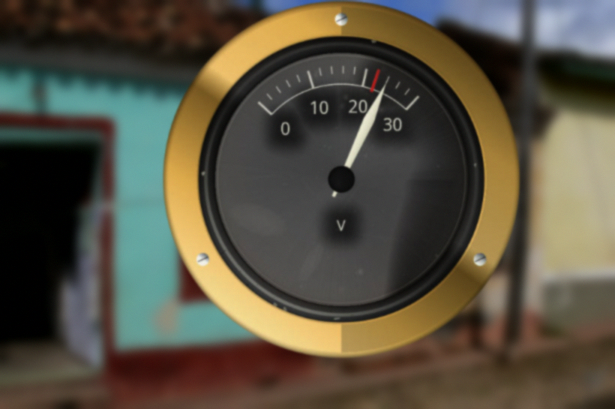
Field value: 24 V
